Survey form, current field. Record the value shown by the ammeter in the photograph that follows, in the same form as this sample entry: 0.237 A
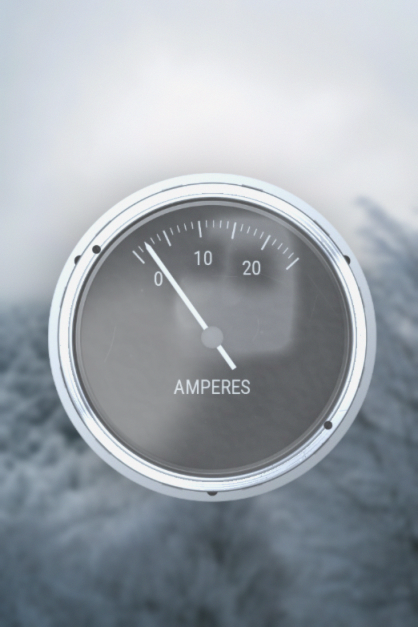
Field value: 2 A
